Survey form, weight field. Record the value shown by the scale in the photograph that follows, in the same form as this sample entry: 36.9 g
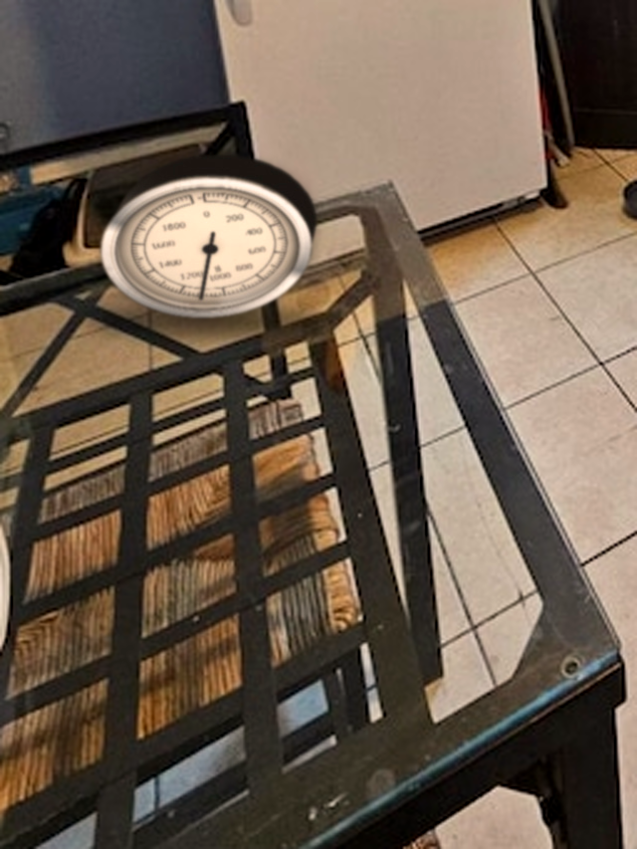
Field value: 1100 g
